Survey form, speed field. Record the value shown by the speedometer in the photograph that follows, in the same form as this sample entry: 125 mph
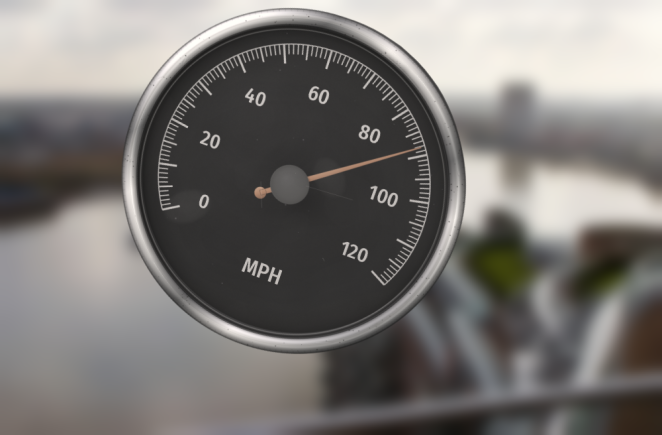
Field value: 88 mph
